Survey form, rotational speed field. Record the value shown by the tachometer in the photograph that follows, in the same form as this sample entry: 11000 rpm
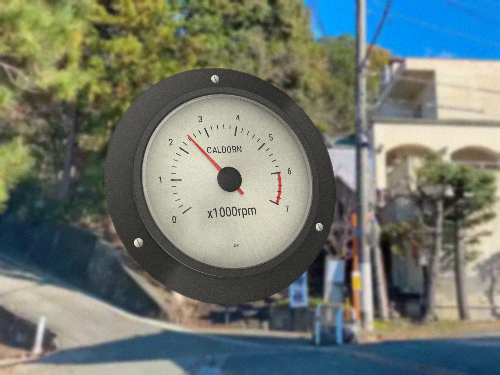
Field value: 2400 rpm
